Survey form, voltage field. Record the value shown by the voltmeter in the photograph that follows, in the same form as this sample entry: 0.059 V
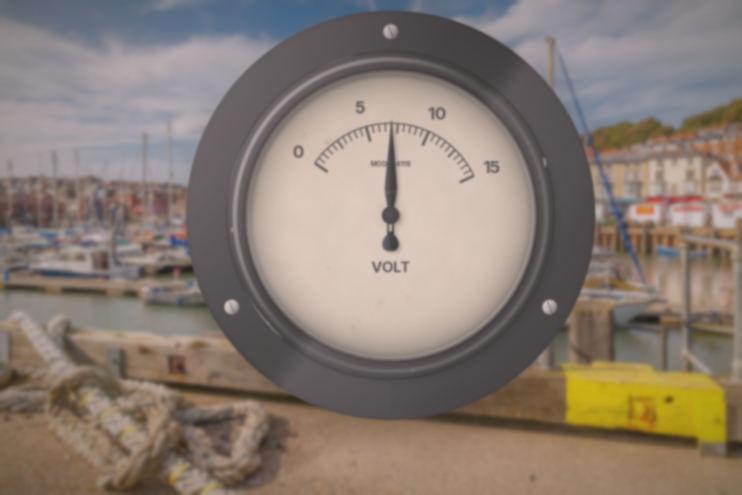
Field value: 7 V
